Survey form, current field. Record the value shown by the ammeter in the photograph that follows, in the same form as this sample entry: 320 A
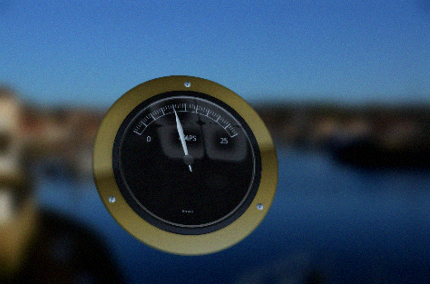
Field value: 10 A
